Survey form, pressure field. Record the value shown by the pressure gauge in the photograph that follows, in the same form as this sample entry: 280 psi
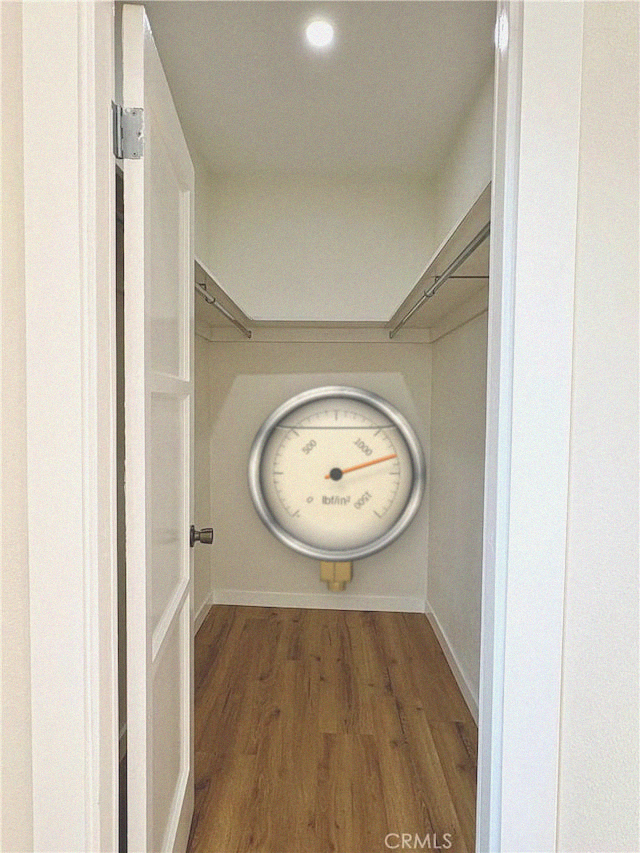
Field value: 1150 psi
